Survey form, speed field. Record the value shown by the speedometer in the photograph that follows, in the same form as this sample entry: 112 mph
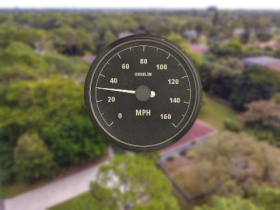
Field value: 30 mph
